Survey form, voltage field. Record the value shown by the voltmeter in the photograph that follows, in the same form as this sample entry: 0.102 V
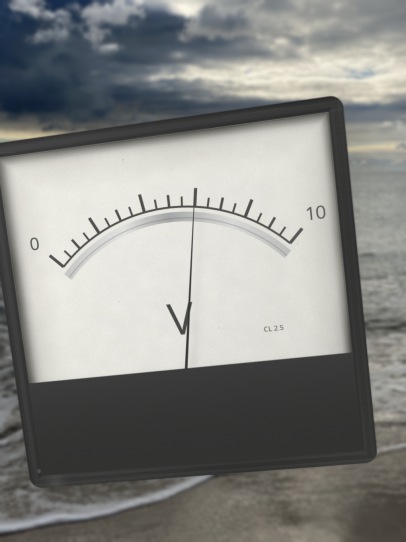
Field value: 6 V
